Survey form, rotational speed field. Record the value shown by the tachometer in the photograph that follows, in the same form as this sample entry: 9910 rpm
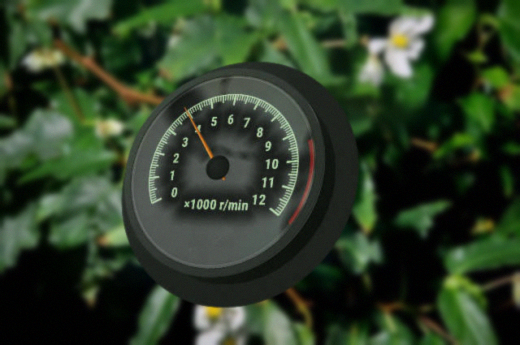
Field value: 4000 rpm
